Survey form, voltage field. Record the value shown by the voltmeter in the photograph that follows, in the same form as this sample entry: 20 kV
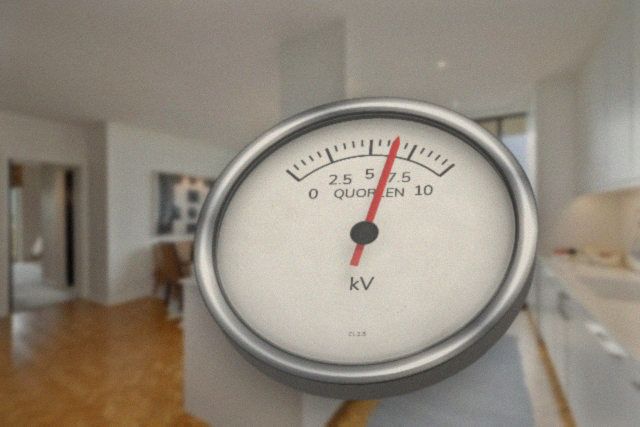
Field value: 6.5 kV
